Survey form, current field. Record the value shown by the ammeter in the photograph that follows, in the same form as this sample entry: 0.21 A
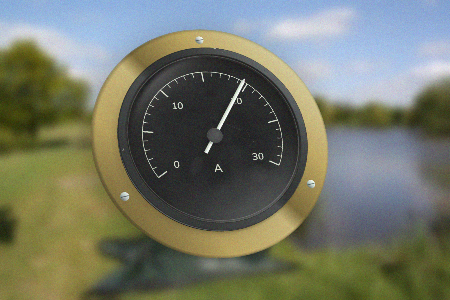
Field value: 19.5 A
